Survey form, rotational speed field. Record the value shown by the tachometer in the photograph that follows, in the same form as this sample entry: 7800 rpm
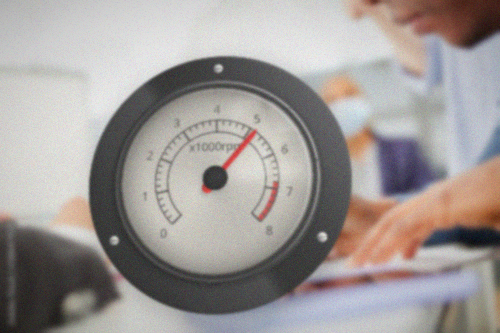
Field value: 5200 rpm
